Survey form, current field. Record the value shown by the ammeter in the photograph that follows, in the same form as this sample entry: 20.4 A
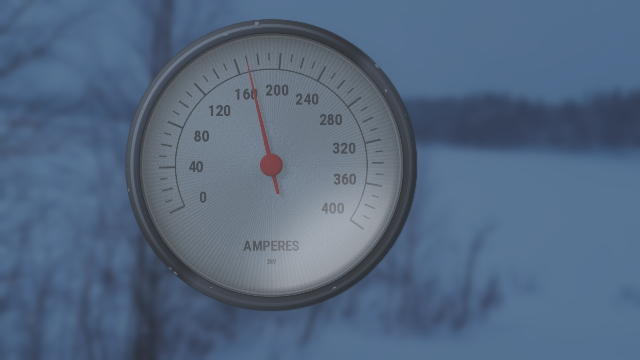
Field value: 170 A
